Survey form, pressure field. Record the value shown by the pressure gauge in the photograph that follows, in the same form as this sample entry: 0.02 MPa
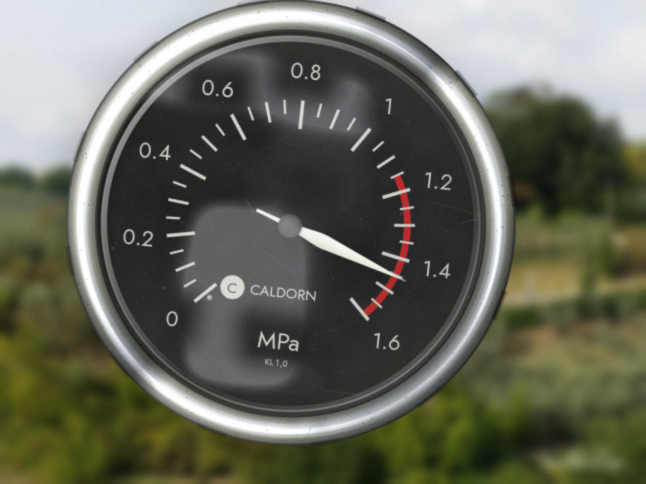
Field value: 1.45 MPa
